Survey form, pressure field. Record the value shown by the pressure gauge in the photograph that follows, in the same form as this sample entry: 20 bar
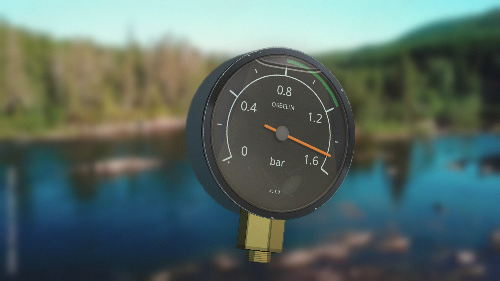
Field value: 1.5 bar
